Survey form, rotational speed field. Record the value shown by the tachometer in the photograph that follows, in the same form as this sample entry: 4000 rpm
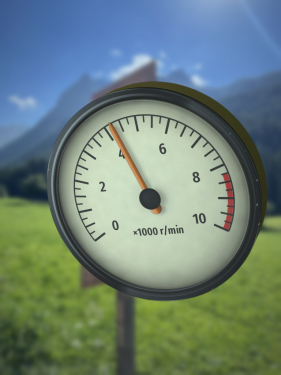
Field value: 4250 rpm
